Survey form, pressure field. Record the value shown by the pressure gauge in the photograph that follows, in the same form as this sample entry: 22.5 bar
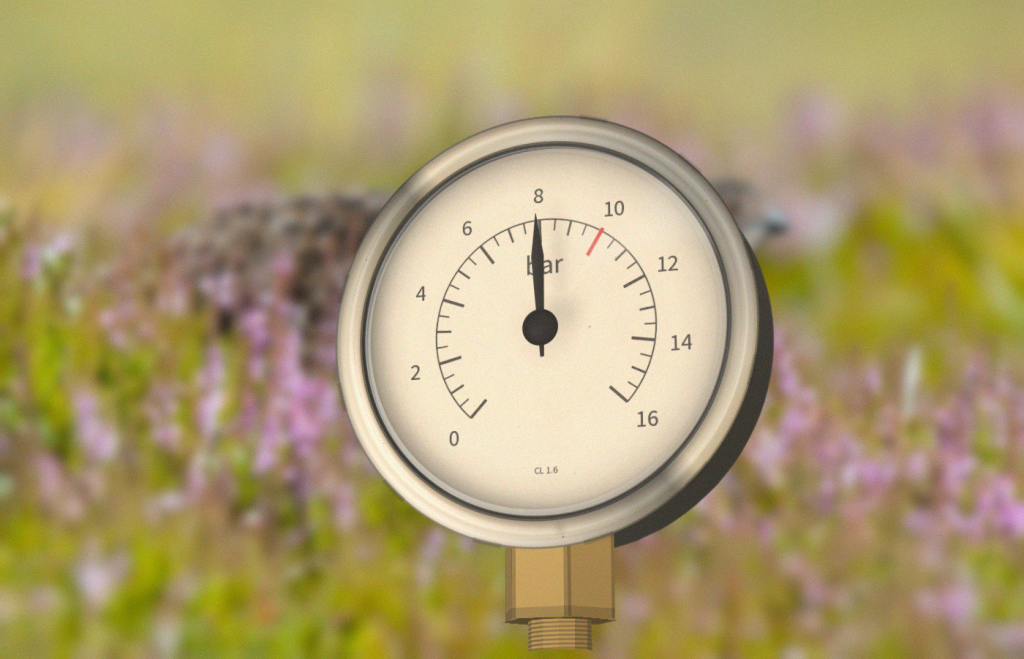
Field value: 8 bar
